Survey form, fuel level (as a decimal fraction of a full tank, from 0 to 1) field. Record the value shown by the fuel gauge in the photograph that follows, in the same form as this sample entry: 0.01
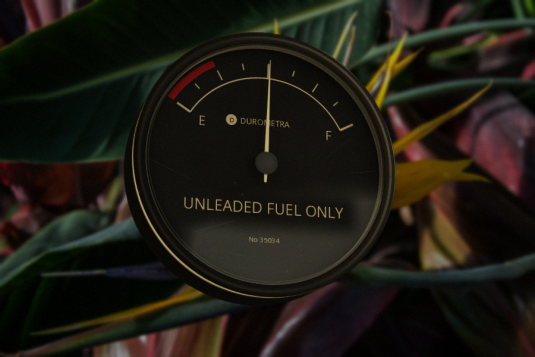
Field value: 0.5
